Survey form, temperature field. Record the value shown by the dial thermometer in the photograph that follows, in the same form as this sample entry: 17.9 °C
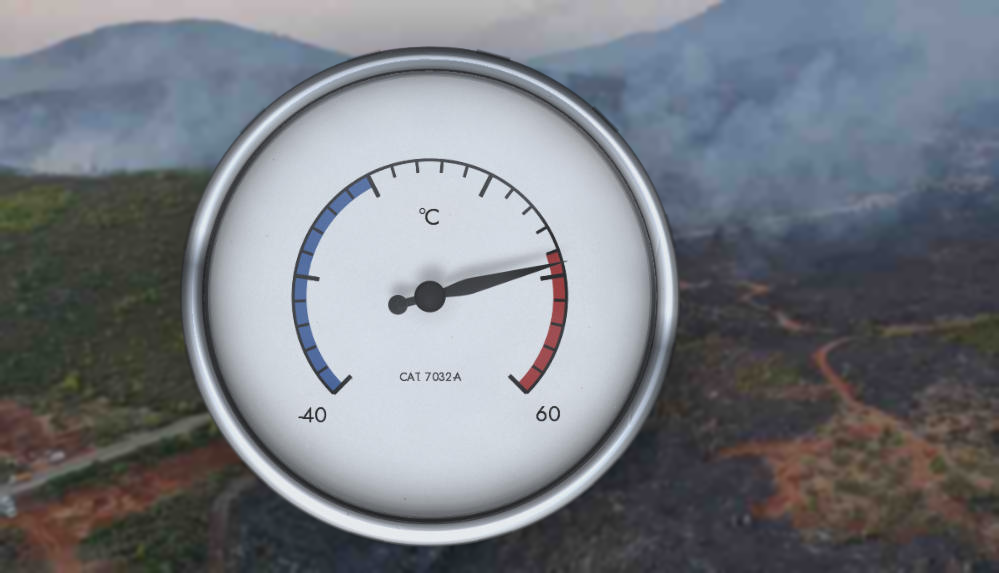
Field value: 38 °C
